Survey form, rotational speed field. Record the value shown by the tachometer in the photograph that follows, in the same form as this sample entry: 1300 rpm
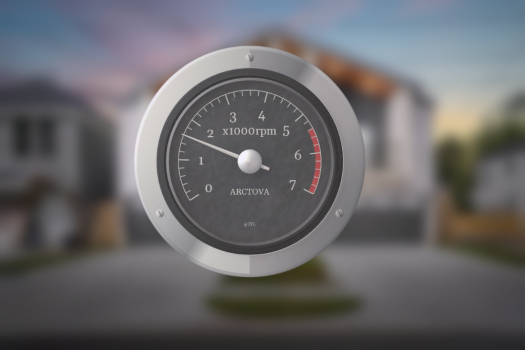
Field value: 1600 rpm
